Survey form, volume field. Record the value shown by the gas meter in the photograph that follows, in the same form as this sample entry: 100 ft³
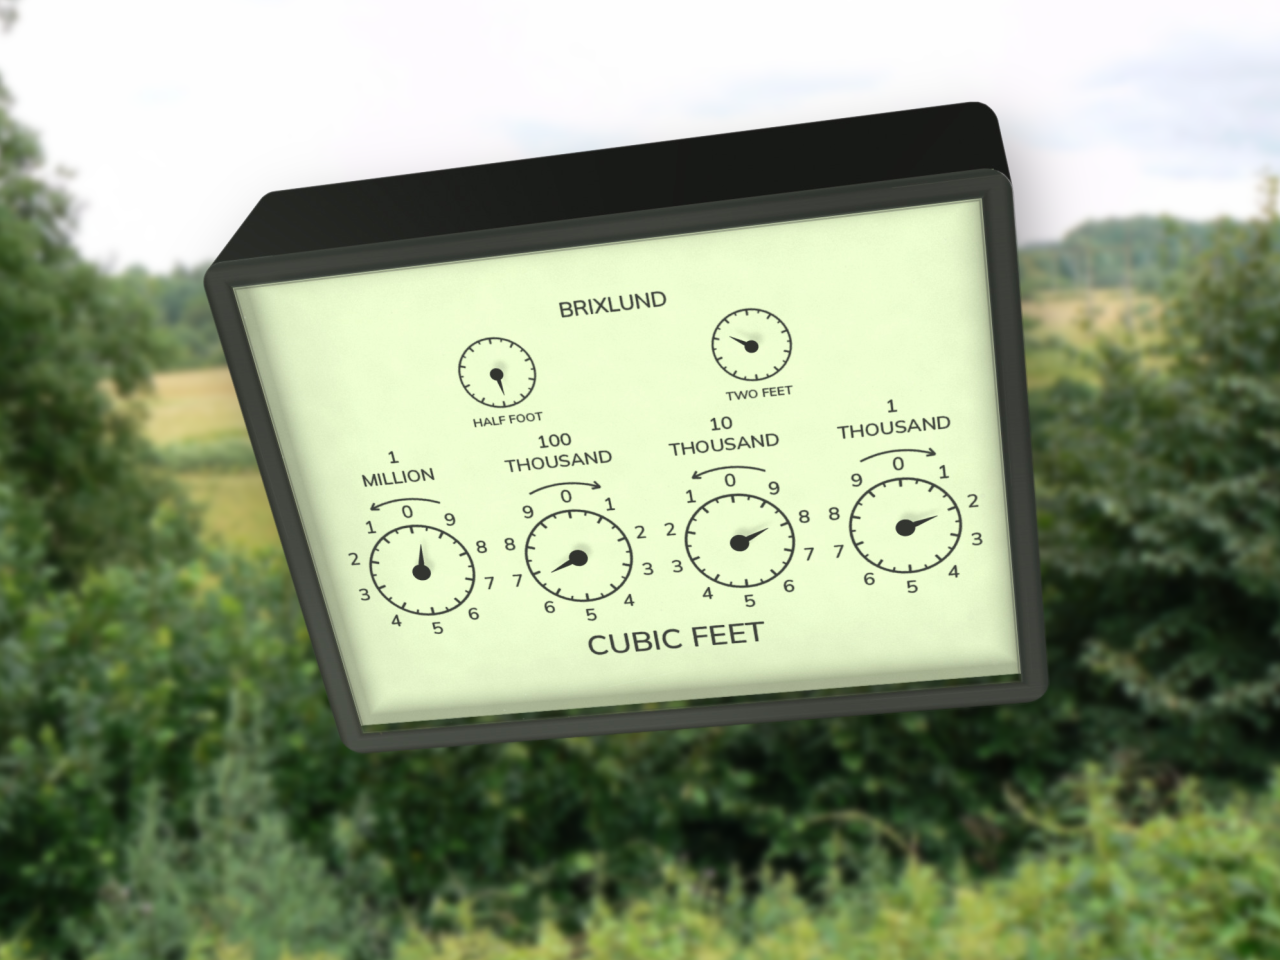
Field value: 968200 ft³
